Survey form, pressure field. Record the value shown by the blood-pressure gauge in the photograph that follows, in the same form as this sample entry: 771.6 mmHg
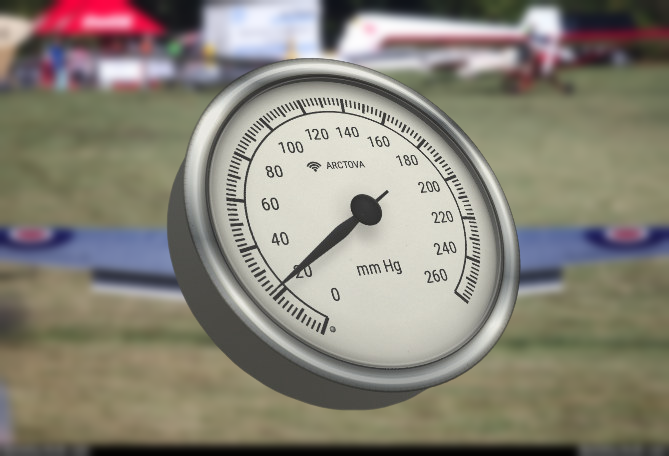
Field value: 22 mmHg
